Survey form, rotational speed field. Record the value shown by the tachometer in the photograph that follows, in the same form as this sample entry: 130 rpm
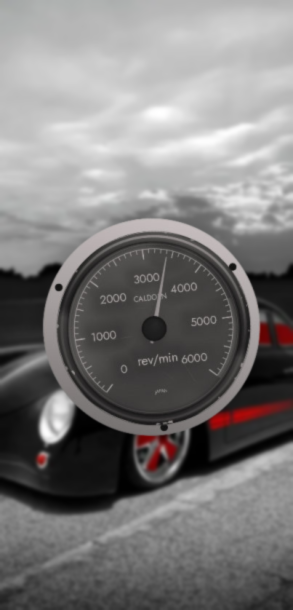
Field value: 3400 rpm
